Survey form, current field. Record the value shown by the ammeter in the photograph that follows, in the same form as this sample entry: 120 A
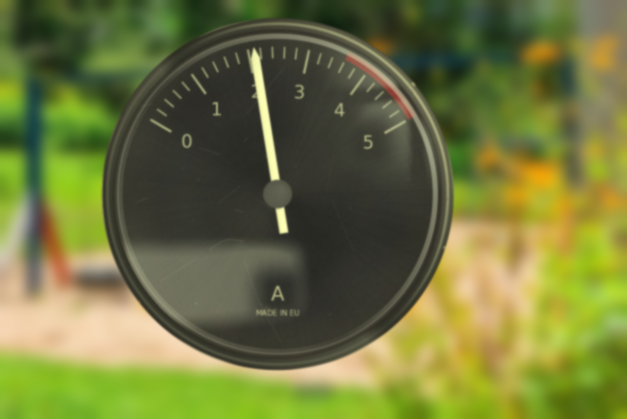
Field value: 2.1 A
